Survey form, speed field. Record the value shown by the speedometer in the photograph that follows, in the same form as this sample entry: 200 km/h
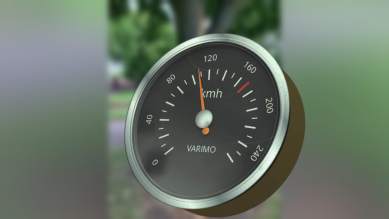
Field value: 110 km/h
